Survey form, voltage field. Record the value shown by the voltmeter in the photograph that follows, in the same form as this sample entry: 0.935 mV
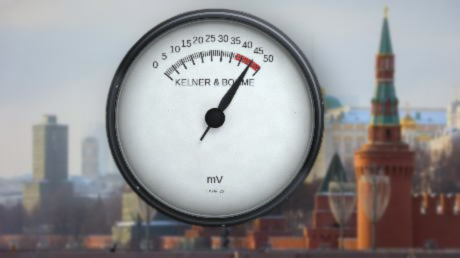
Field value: 45 mV
